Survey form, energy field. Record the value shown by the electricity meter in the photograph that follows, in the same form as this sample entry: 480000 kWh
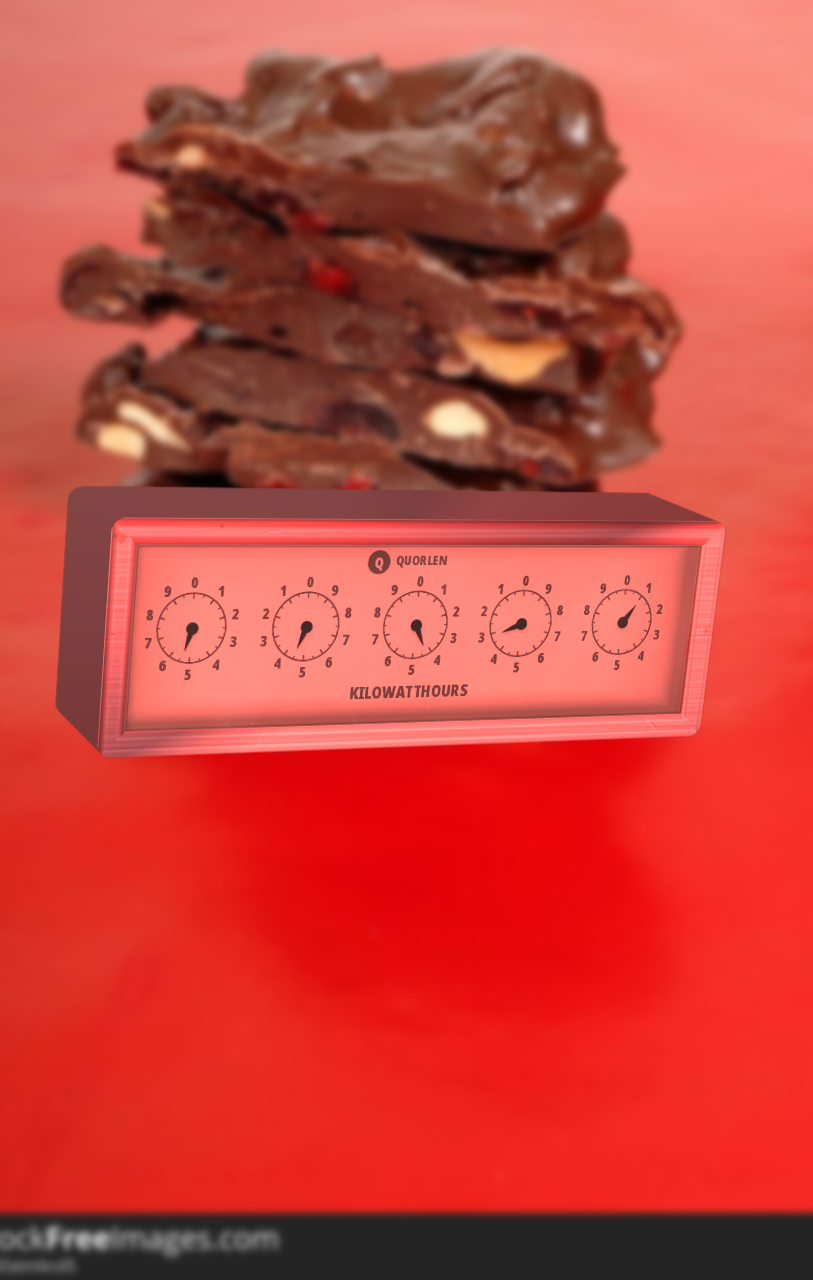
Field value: 54431 kWh
